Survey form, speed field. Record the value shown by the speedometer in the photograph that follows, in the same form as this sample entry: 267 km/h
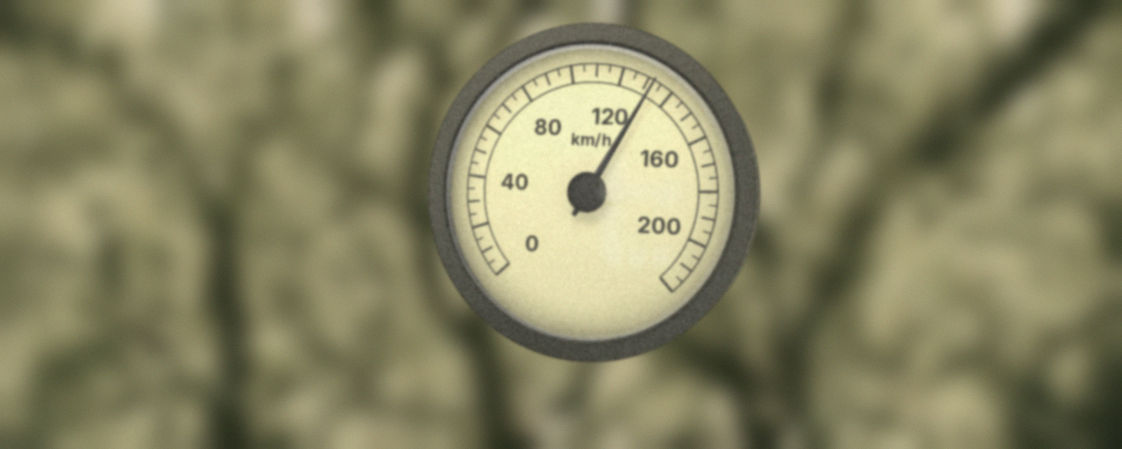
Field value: 132.5 km/h
